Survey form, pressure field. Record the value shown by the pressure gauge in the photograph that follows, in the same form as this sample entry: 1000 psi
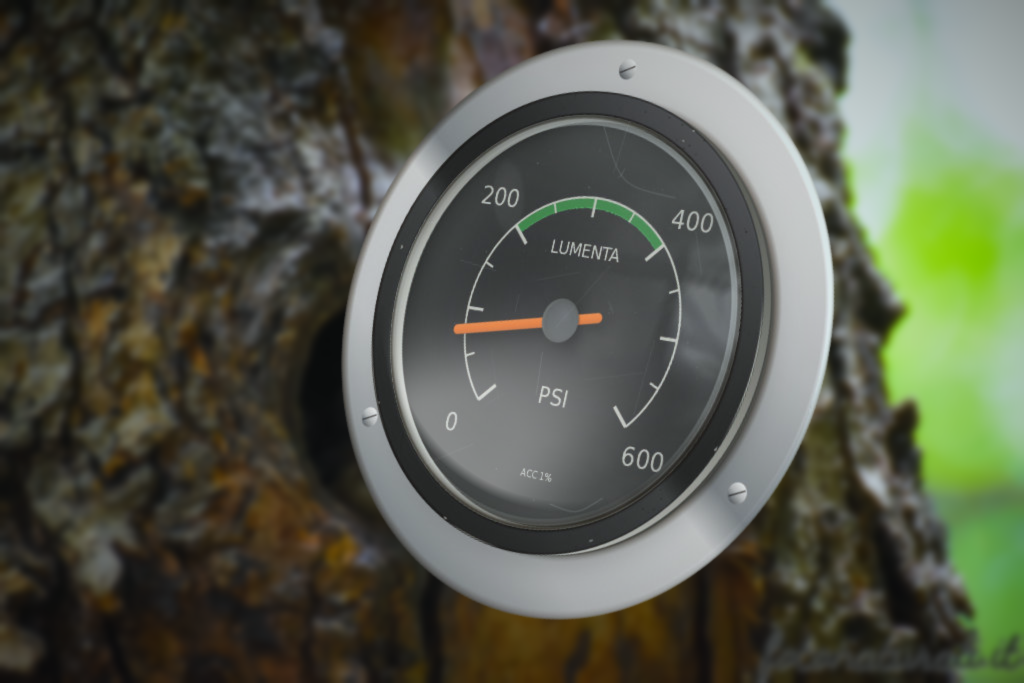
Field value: 75 psi
